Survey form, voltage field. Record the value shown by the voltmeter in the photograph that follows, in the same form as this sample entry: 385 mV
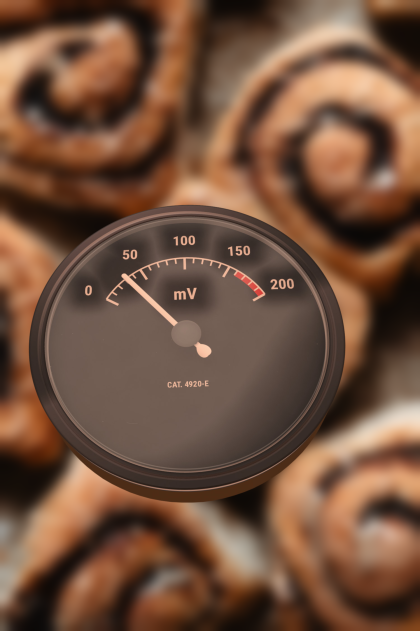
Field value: 30 mV
